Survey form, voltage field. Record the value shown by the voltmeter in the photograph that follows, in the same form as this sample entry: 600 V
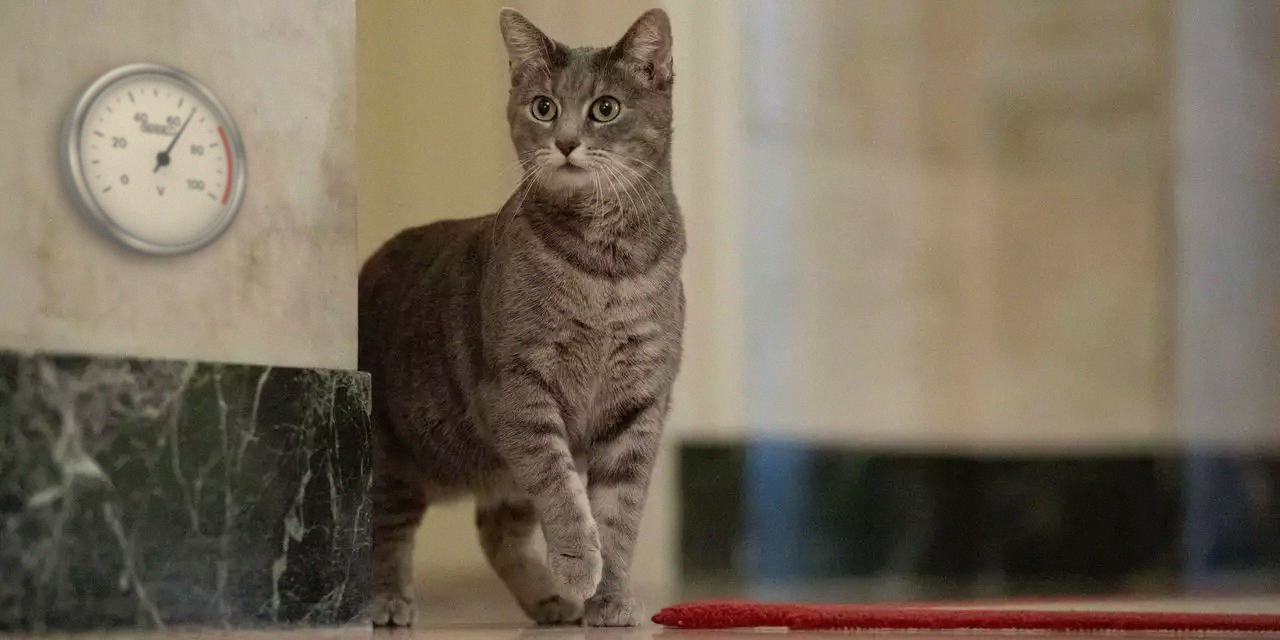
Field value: 65 V
